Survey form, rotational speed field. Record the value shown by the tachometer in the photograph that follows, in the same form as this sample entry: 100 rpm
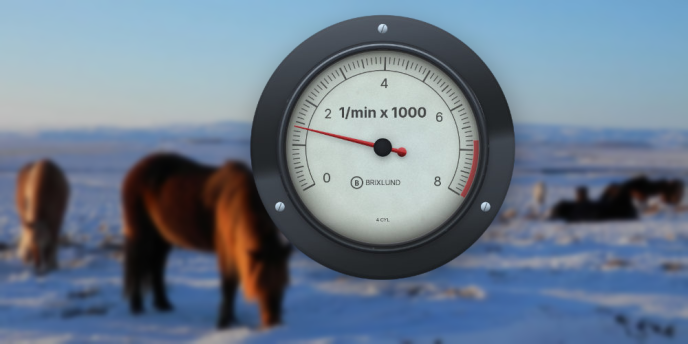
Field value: 1400 rpm
